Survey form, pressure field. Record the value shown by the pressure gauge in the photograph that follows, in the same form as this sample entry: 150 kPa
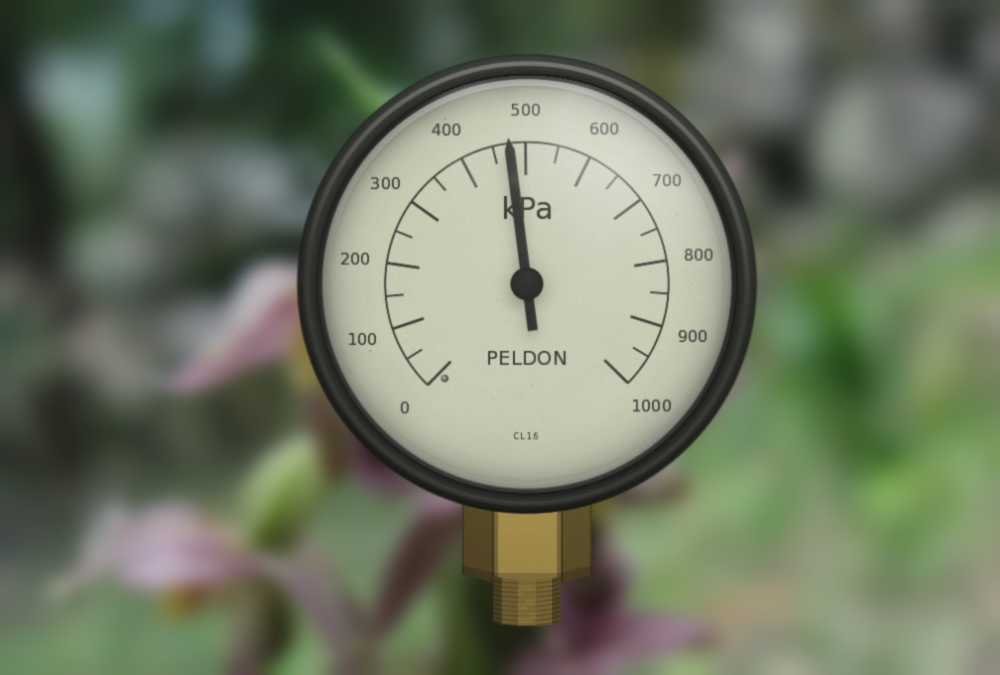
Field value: 475 kPa
